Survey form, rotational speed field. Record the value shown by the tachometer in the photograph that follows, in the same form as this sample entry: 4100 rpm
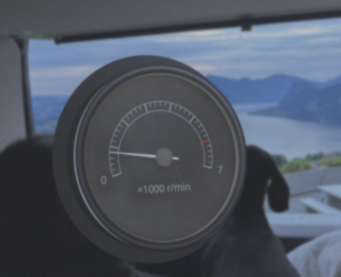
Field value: 800 rpm
